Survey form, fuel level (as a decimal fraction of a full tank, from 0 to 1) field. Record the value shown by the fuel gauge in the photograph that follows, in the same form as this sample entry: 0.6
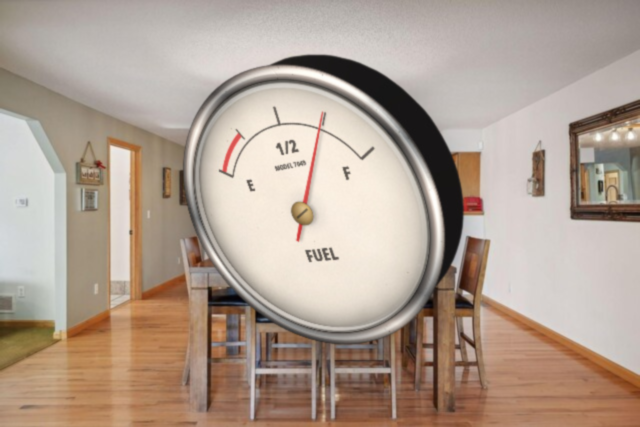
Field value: 0.75
